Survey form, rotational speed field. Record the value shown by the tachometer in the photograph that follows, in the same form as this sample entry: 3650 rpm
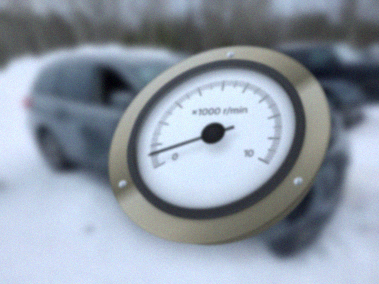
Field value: 500 rpm
